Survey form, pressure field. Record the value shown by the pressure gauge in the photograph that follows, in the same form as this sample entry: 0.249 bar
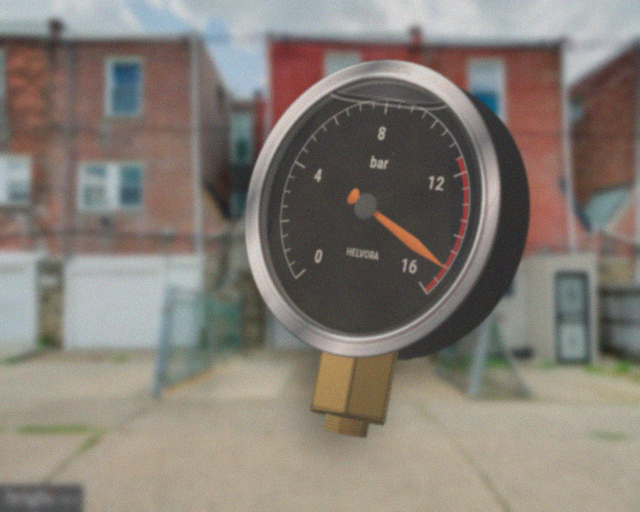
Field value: 15 bar
